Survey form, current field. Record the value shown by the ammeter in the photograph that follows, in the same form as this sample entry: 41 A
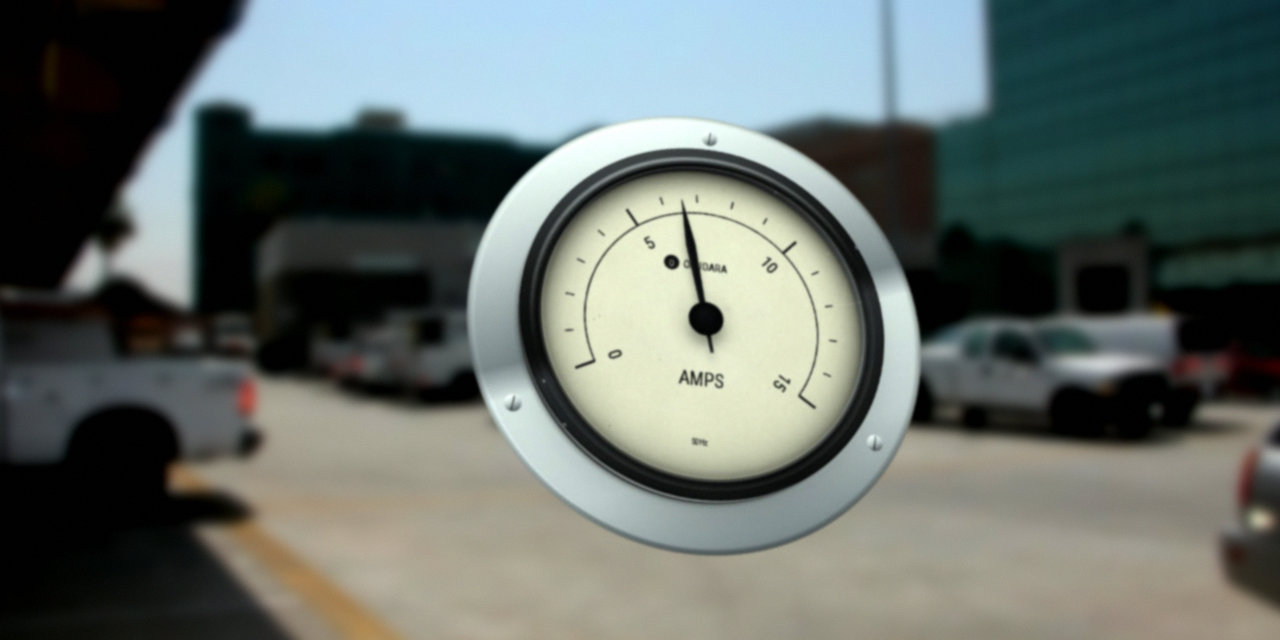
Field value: 6.5 A
